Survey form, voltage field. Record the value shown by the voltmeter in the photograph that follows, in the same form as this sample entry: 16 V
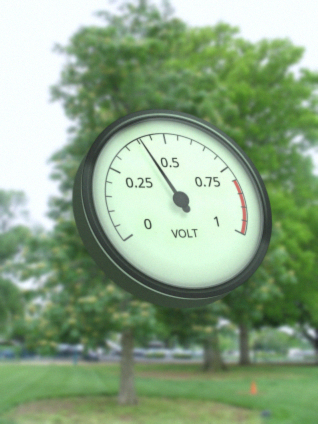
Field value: 0.4 V
